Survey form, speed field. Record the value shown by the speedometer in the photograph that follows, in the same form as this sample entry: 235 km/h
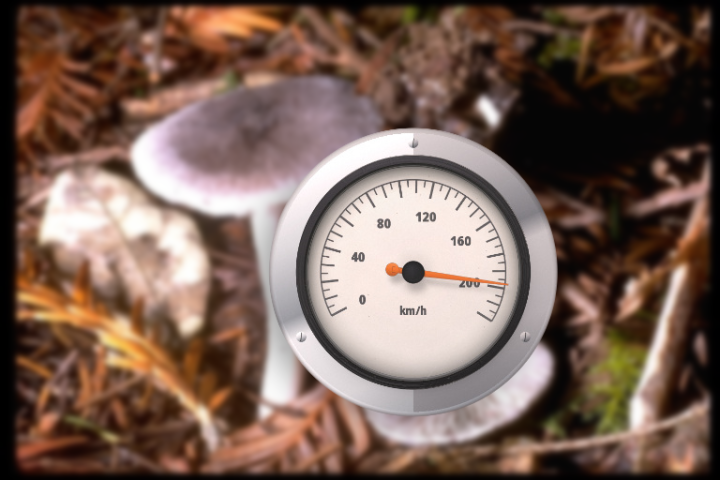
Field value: 197.5 km/h
